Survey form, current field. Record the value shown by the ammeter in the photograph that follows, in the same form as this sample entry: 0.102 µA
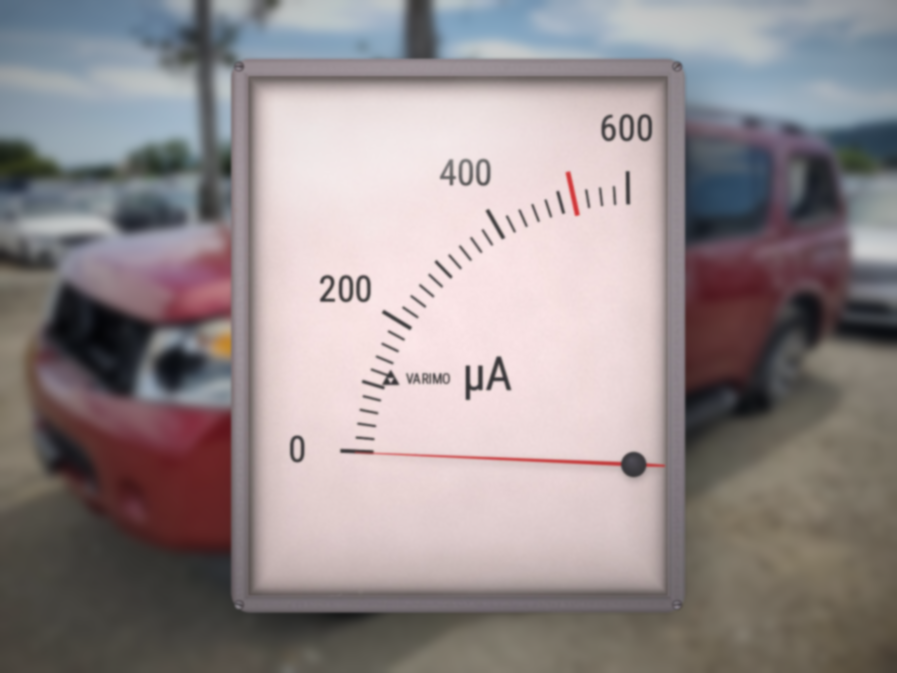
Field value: 0 µA
